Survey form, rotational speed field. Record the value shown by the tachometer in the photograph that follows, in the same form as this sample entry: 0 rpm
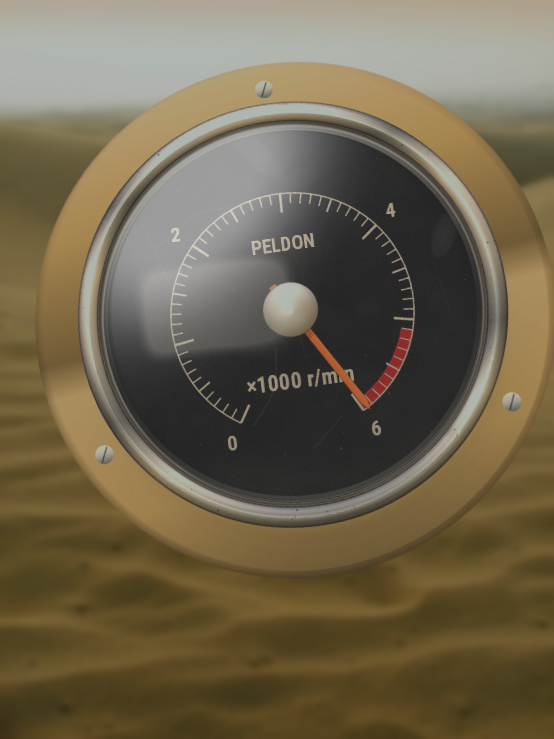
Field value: 5950 rpm
